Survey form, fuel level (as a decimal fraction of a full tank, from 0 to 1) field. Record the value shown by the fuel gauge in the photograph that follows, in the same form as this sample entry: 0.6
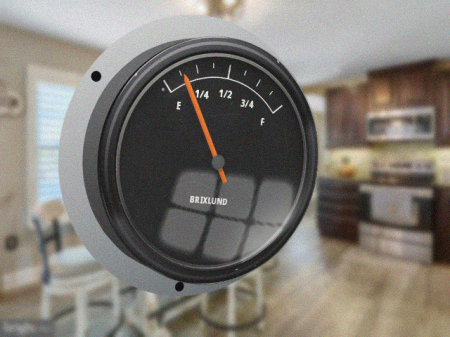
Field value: 0.125
